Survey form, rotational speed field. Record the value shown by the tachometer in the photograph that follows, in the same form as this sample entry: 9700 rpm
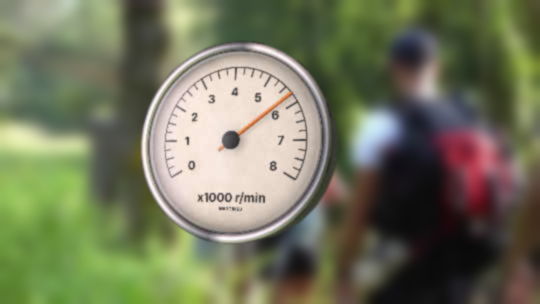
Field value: 5750 rpm
